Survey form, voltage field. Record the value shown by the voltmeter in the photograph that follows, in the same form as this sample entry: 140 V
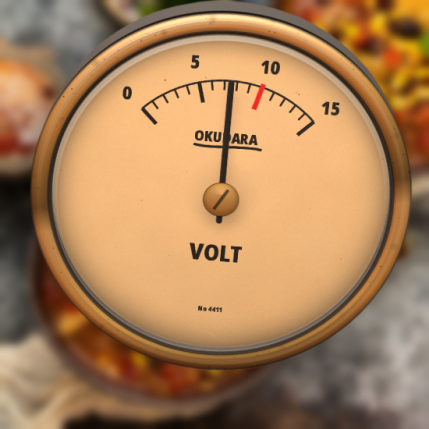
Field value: 7.5 V
